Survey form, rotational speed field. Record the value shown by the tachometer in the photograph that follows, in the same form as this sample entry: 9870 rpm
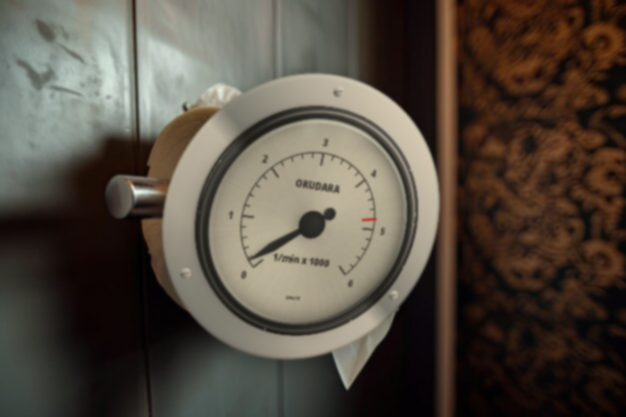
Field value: 200 rpm
